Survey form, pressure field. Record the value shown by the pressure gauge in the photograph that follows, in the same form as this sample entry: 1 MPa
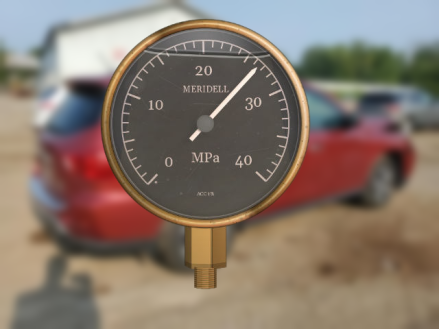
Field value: 26.5 MPa
